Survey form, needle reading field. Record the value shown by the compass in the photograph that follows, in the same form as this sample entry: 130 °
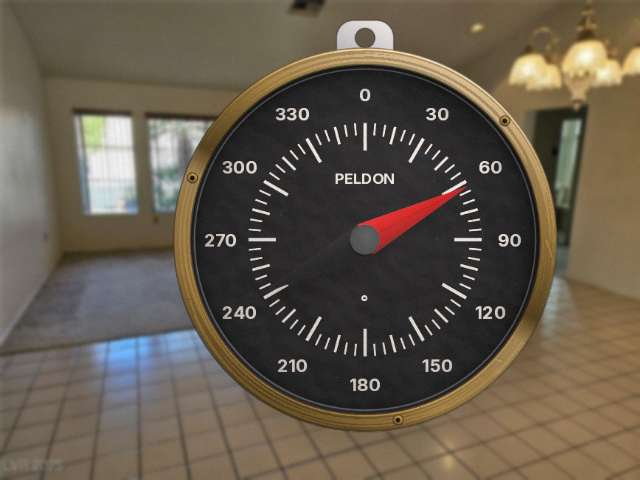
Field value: 62.5 °
